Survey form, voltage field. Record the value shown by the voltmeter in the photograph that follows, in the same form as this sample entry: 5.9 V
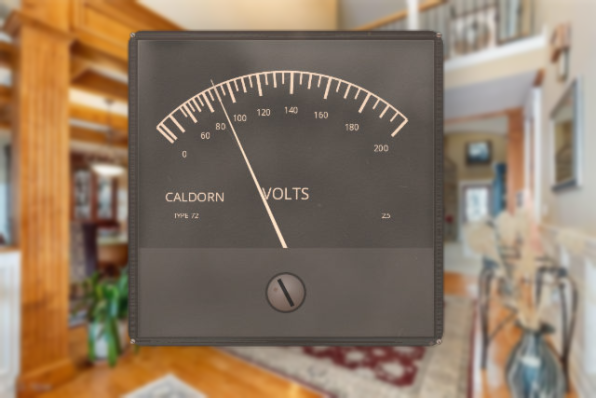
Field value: 90 V
